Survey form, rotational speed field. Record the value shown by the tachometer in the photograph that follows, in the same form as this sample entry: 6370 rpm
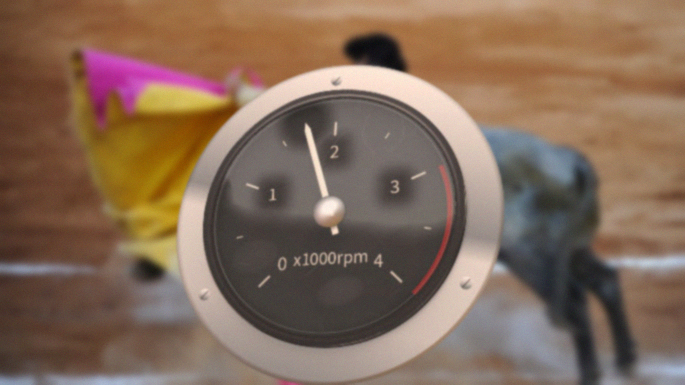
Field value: 1750 rpm
